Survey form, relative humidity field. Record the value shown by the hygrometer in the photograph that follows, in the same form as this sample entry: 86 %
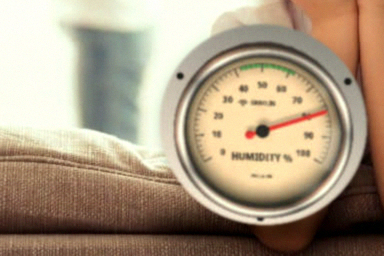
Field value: 80 %
